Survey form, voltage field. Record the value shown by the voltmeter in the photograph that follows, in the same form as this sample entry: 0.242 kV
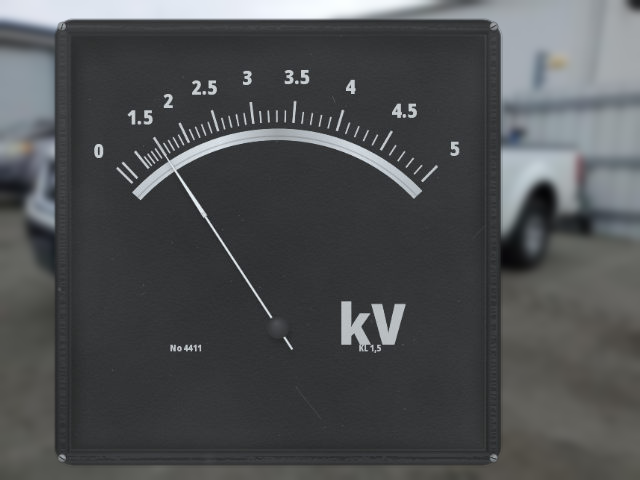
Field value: 1.5 kV
